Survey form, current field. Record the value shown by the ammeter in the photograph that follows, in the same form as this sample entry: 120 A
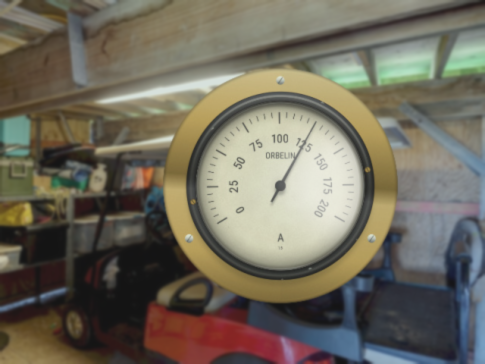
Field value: 125 A
